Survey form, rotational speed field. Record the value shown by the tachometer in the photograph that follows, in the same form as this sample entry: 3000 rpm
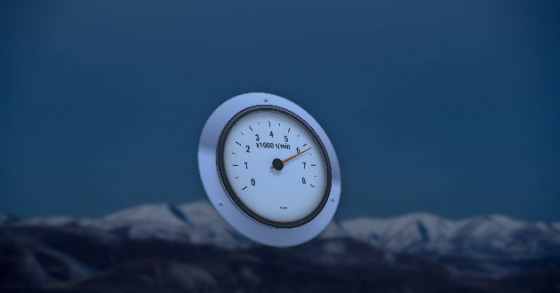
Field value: 6250 rpm
